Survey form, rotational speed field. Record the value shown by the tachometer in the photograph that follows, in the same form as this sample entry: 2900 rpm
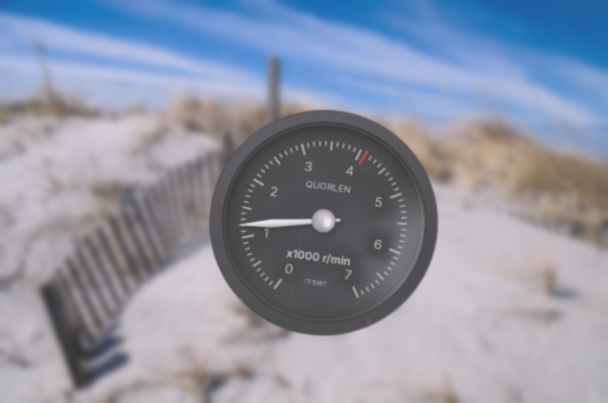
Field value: 1200 rpm
